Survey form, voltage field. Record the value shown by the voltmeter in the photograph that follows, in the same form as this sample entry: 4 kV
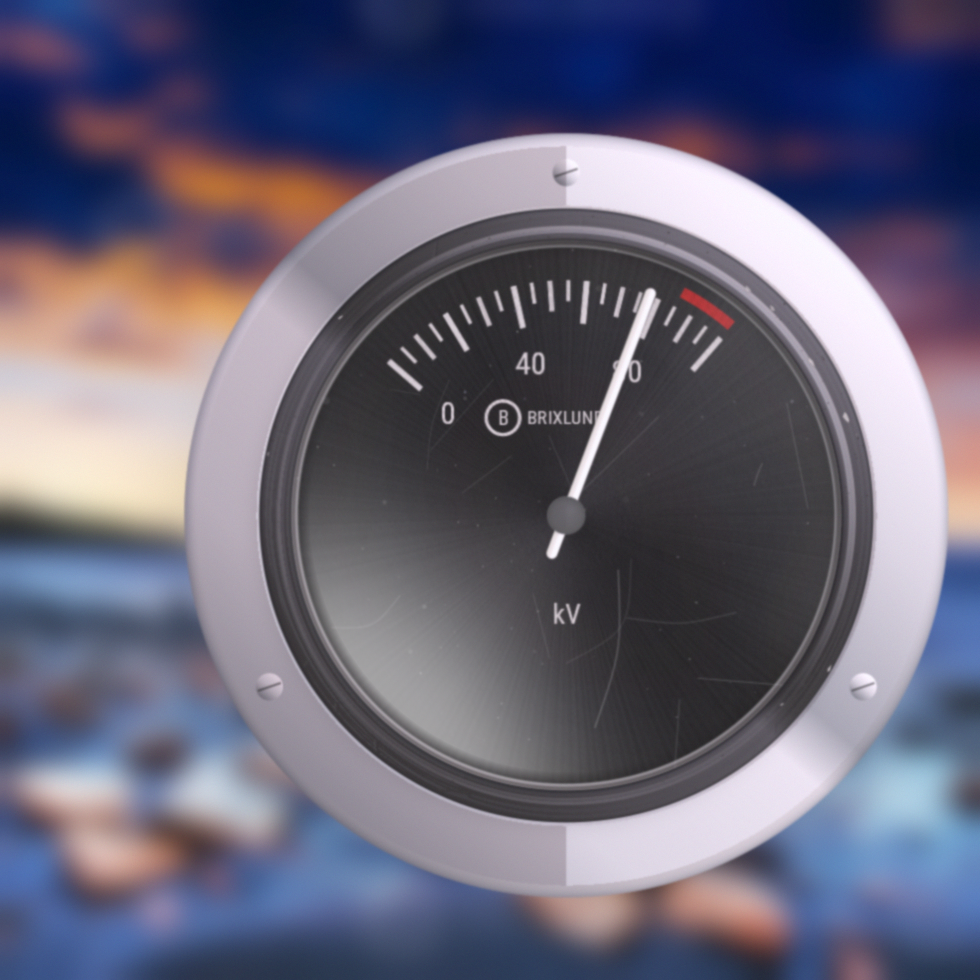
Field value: 77.5 kV
